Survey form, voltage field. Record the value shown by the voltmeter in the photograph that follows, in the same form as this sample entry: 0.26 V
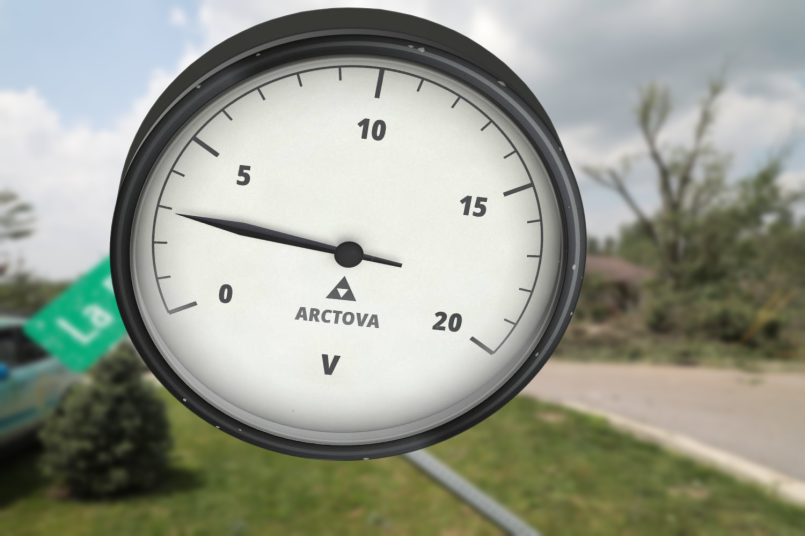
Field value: 3 V
